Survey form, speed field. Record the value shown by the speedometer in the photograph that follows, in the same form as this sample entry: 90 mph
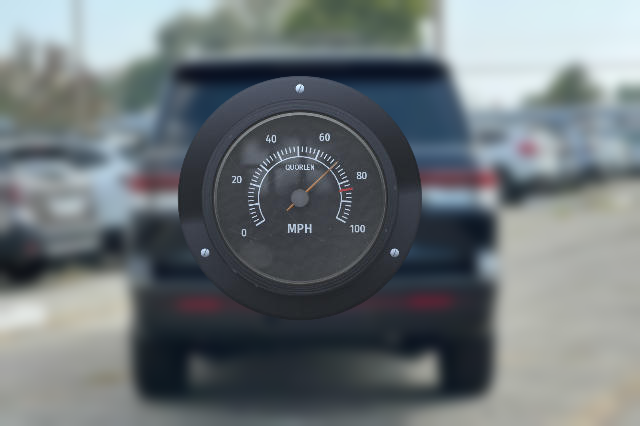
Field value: 70 mph
